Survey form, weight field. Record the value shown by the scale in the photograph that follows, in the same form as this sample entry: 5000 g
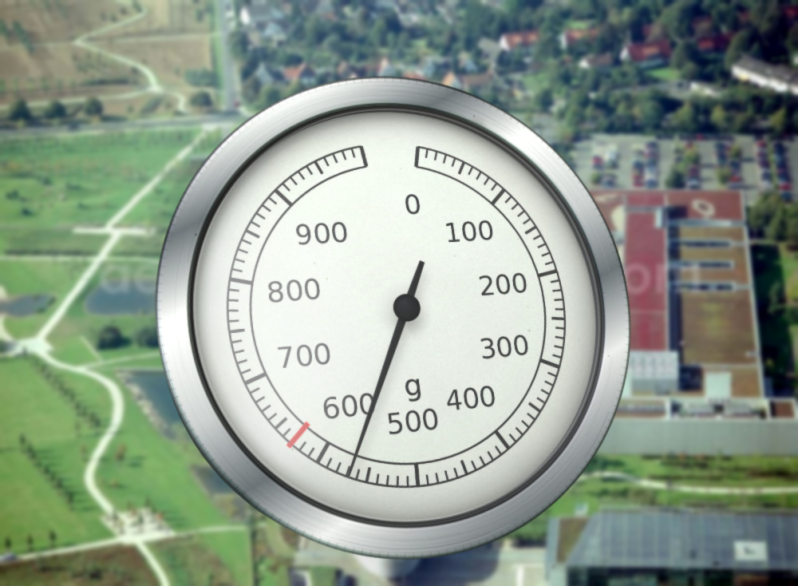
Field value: 570 g
